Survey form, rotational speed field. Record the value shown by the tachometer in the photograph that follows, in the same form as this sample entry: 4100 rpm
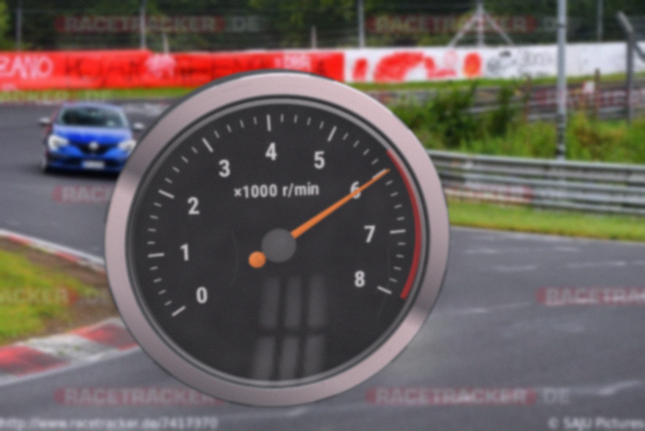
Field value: 6000 rpm
